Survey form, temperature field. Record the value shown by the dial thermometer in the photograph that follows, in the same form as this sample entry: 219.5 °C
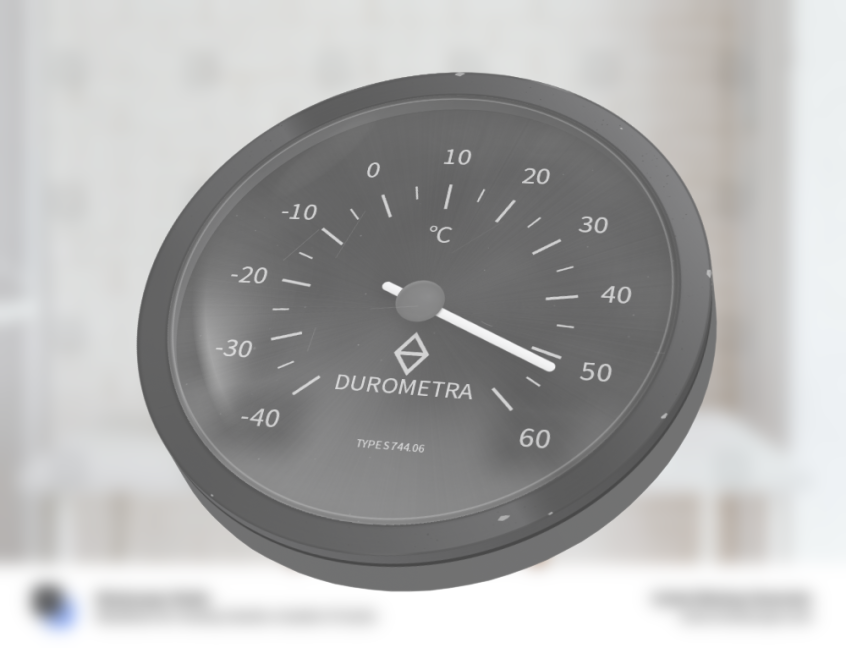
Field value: 52.5 °C
